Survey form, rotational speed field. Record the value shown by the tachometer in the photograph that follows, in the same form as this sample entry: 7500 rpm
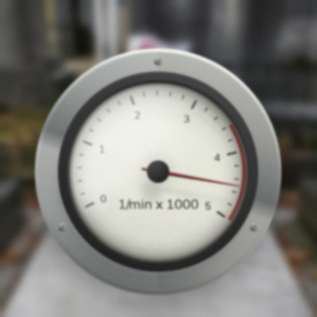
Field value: 4500 rpm
